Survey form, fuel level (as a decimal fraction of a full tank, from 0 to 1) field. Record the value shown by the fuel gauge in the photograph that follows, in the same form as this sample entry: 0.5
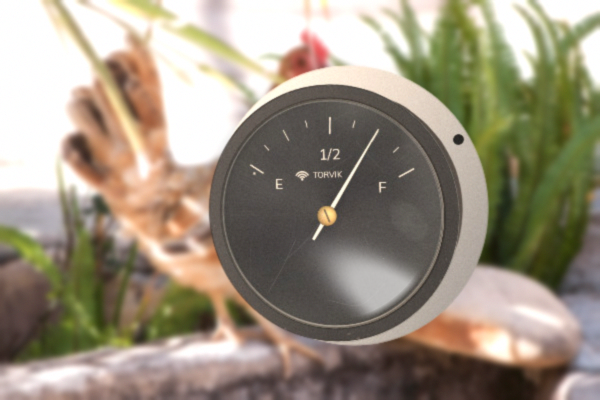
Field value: 0.75
